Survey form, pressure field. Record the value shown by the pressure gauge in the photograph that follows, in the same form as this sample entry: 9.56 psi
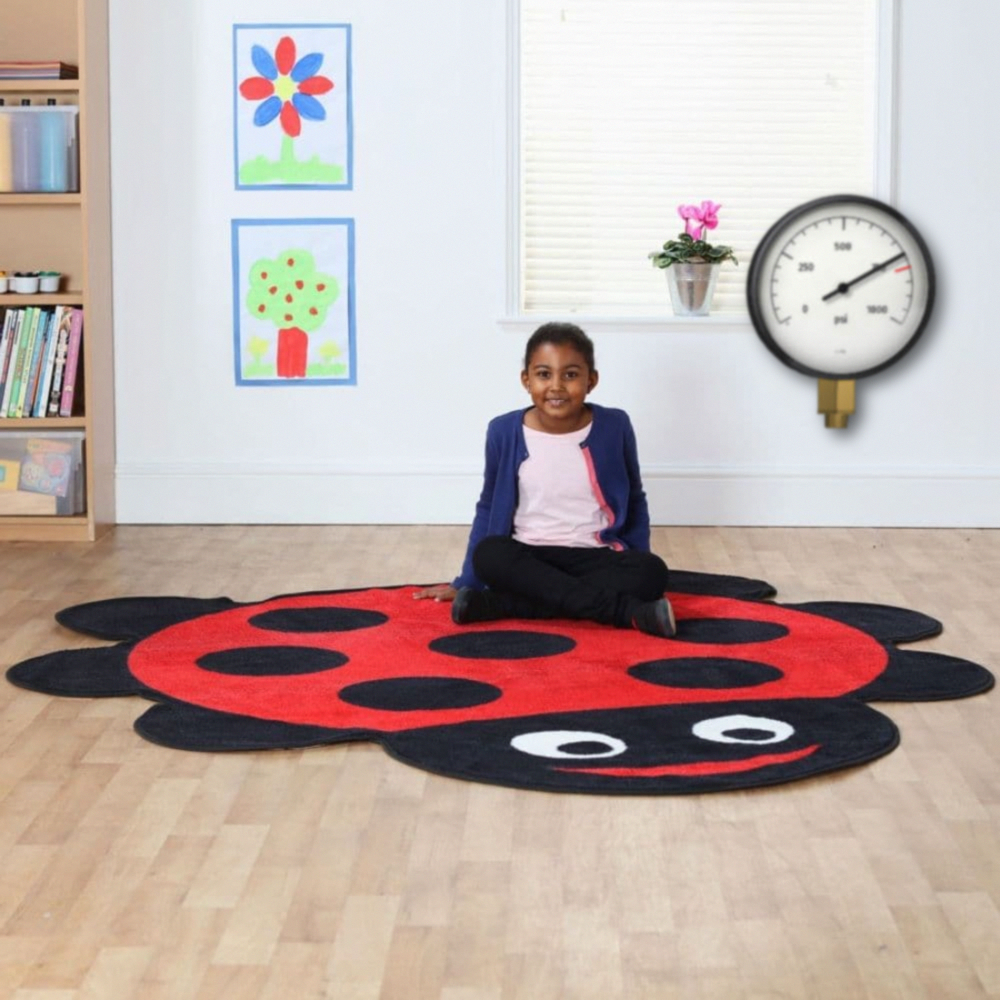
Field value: 750 psi
